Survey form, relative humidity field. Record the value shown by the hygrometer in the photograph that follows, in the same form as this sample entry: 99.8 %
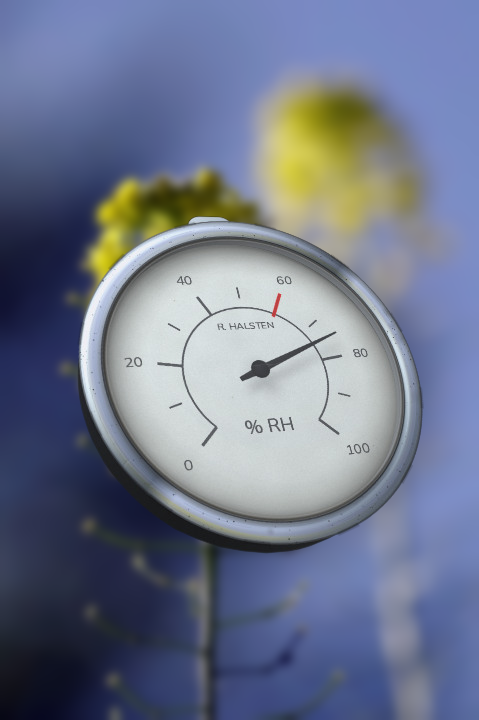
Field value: 75 %
